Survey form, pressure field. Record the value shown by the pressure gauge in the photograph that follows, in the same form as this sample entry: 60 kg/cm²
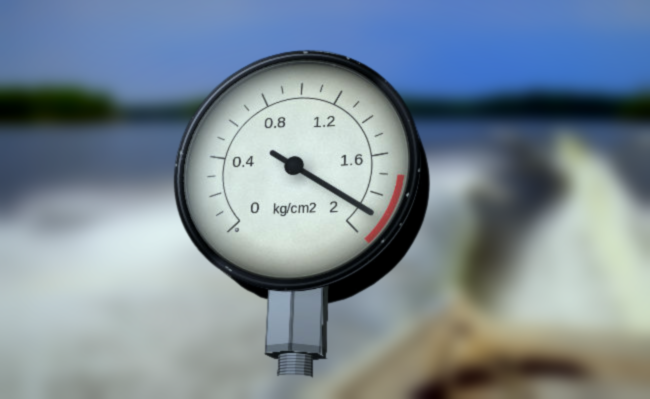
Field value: 1.9 kg/cm²
